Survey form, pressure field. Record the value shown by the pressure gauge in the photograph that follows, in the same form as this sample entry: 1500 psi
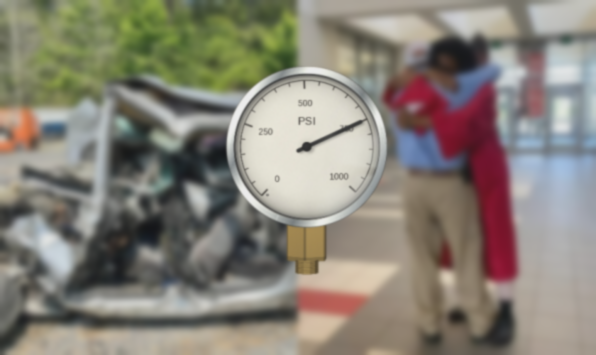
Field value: 750 psi
